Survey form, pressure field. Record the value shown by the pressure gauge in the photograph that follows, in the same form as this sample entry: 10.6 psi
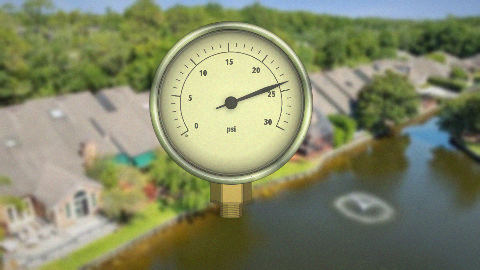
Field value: 24 psi
